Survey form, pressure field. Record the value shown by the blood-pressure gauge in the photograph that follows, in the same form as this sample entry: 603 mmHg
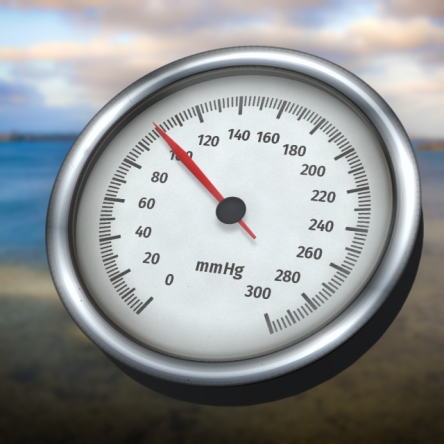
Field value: 100 mmHg
